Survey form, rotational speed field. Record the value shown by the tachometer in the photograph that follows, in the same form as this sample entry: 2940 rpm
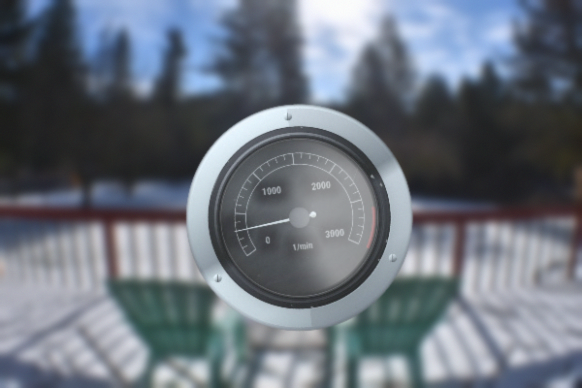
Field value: 300 rpm
